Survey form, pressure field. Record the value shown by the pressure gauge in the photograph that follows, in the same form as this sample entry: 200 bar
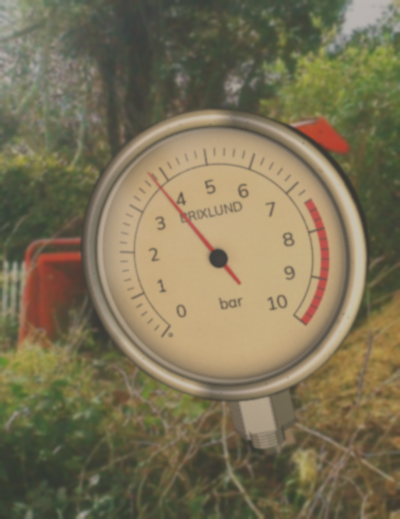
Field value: 3.8 bar
